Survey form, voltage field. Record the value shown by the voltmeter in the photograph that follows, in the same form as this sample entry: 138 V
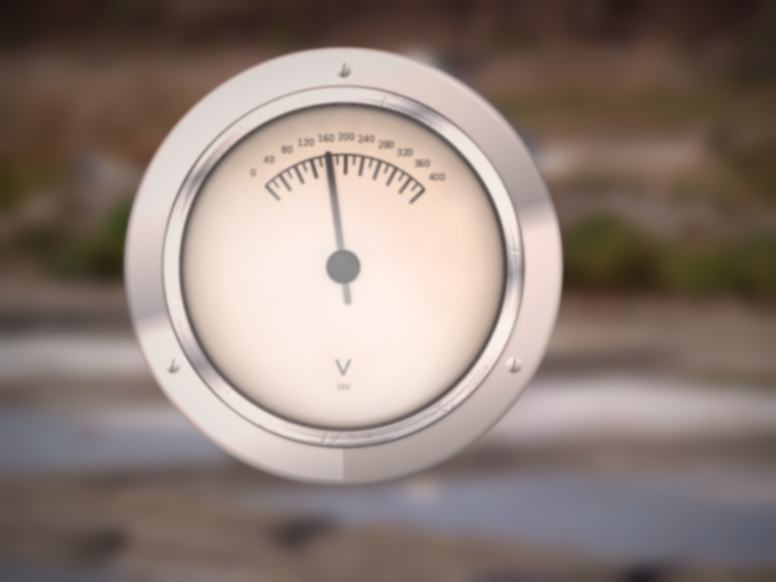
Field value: 160 V
